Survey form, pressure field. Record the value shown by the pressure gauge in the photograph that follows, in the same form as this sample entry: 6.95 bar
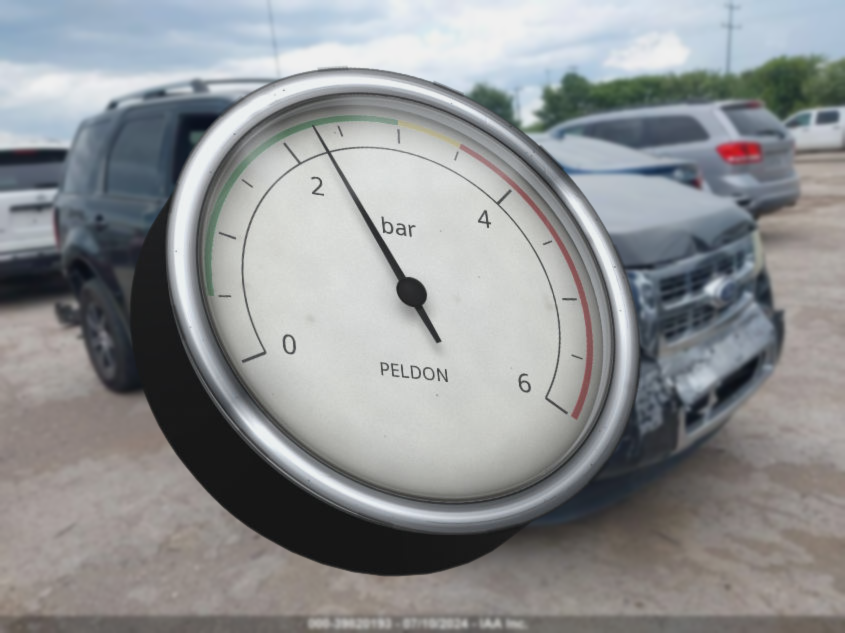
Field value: 2.25 bar
